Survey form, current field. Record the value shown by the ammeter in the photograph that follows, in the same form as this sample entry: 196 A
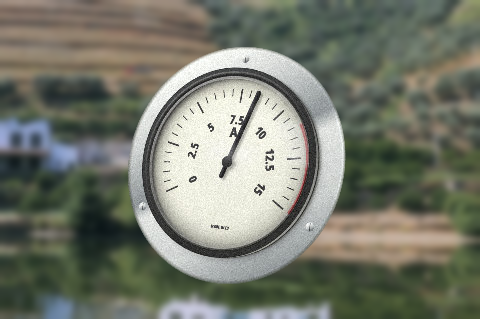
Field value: 8.5 A
